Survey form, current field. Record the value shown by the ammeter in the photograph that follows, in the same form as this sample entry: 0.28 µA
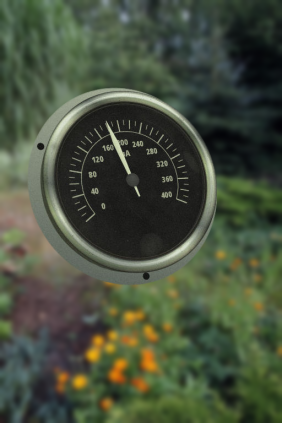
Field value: 180 µA
